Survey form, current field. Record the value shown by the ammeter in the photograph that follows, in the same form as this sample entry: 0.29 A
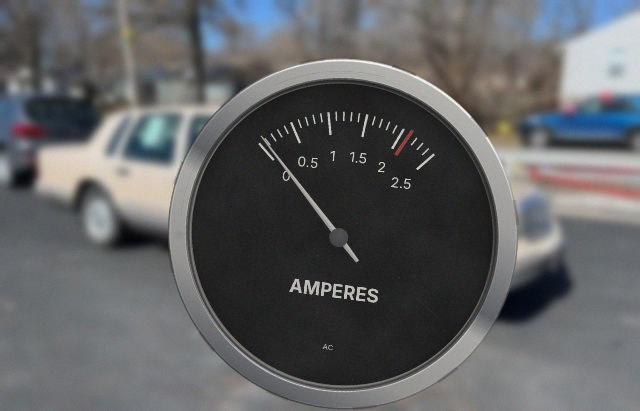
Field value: 0.1 A
